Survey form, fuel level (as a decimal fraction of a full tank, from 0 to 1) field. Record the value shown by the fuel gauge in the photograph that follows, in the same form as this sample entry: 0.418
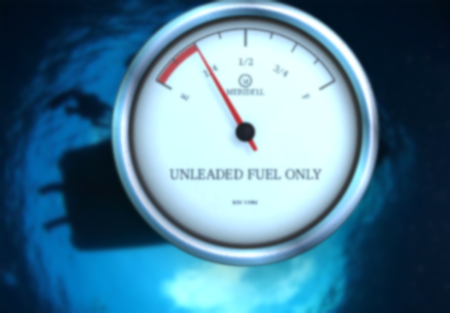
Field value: 0.25
